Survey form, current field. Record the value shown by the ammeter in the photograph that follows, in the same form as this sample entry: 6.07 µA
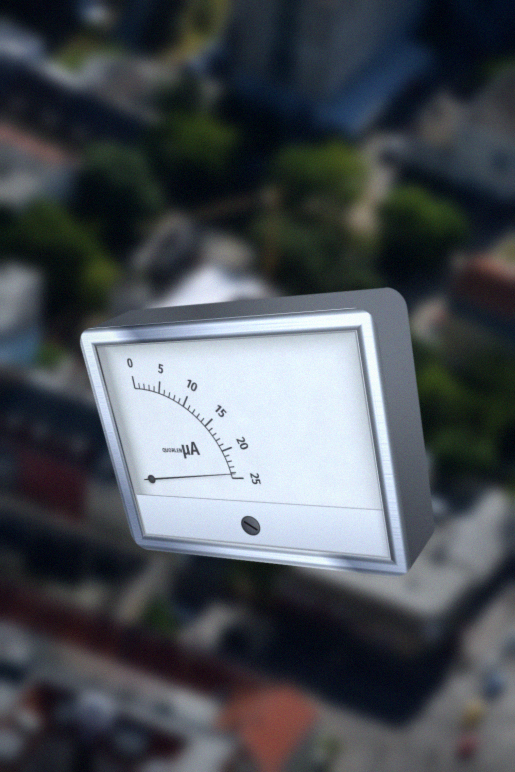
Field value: 24 µA
